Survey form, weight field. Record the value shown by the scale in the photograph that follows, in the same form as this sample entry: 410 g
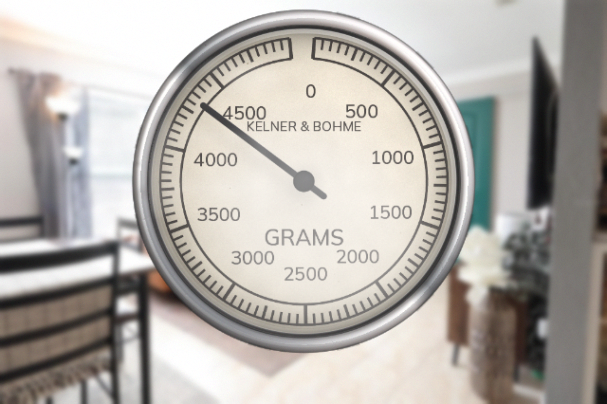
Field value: 4325 g
